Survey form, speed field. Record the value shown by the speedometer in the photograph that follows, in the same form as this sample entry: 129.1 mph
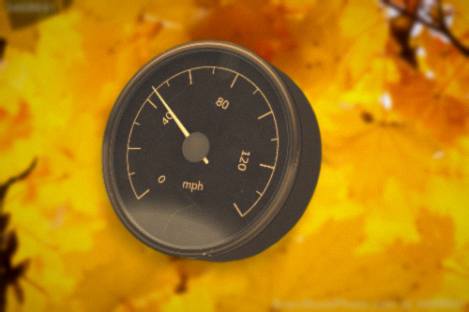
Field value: 45 mph
